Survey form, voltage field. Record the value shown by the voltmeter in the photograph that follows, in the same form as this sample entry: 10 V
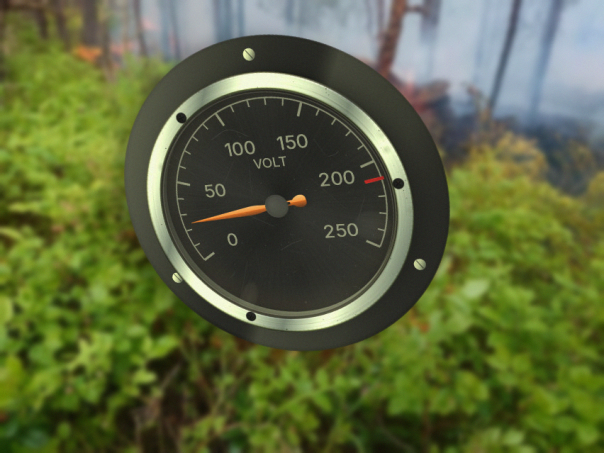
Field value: 25 V
